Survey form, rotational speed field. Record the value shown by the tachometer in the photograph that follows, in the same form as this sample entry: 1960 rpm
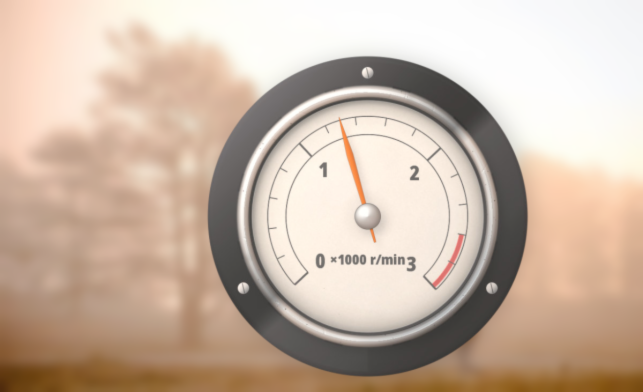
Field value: 1300 rpm
